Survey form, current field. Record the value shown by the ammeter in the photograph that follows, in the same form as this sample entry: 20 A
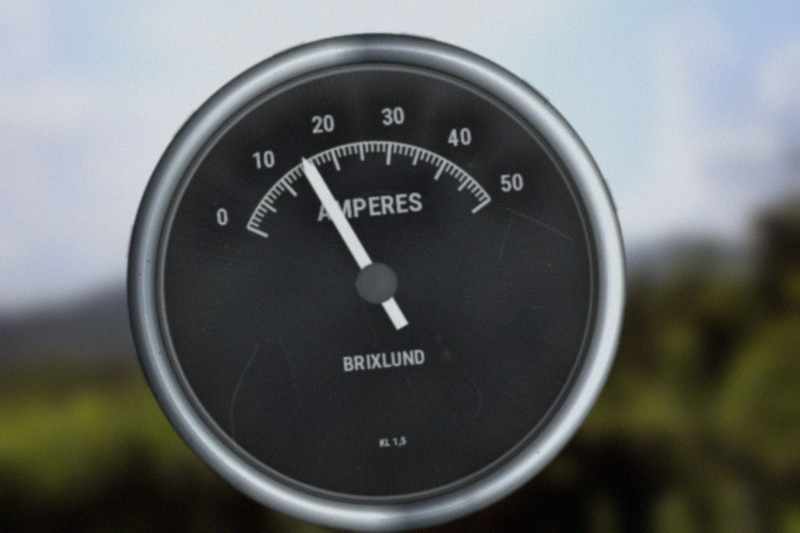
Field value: 15 A
